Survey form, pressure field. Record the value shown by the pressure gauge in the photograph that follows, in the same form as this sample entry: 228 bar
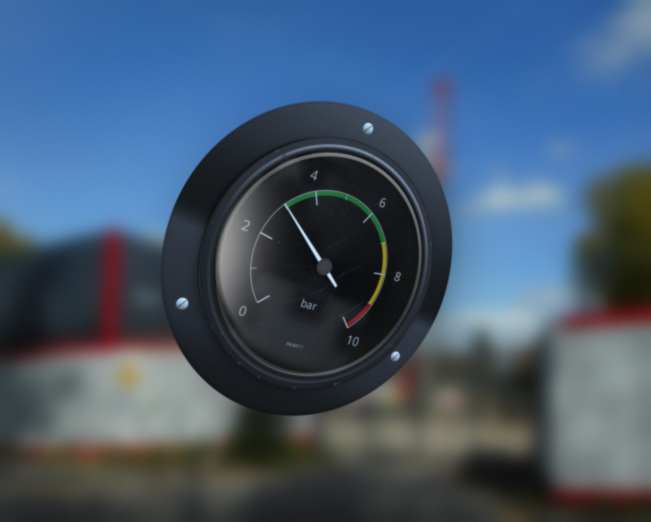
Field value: 3 bar
